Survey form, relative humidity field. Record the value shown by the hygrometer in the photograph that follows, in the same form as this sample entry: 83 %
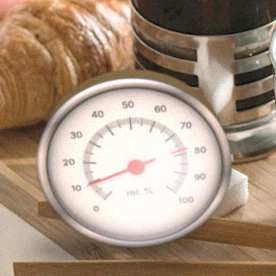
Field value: 10 %
